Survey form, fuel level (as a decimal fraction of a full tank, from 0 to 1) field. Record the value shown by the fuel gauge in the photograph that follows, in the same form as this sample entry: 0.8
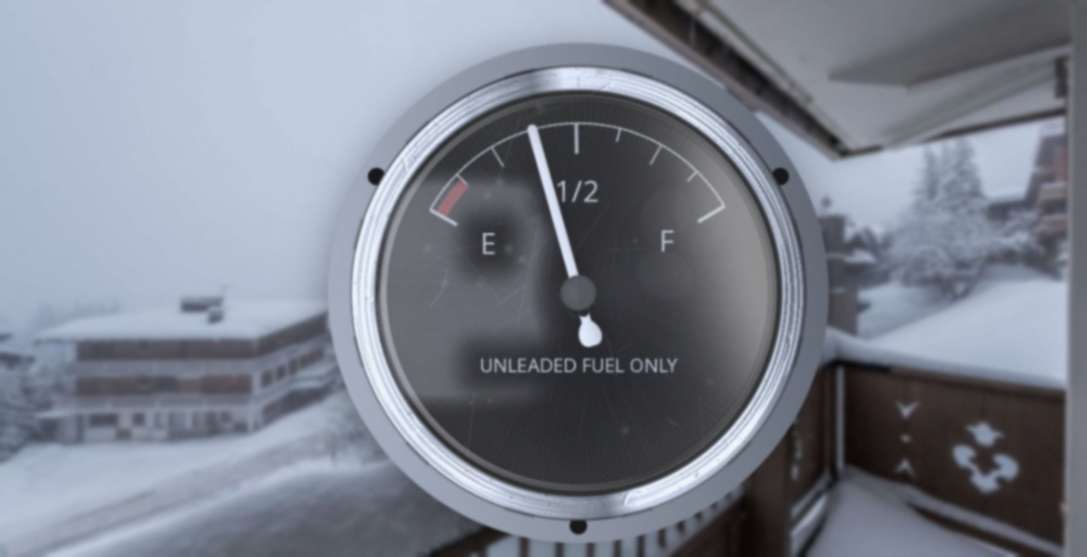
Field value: 0.375
